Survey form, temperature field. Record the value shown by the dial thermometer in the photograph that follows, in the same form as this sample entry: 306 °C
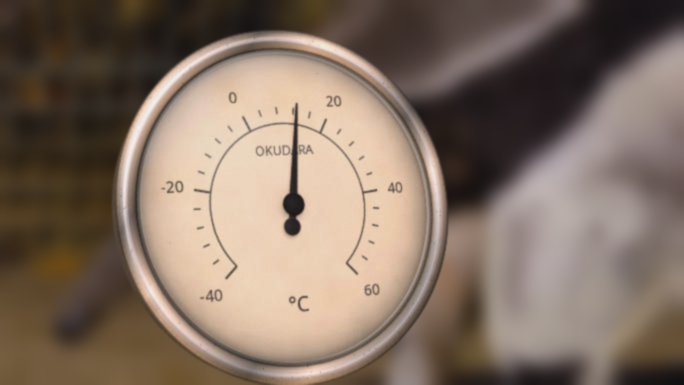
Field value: 12 °C
